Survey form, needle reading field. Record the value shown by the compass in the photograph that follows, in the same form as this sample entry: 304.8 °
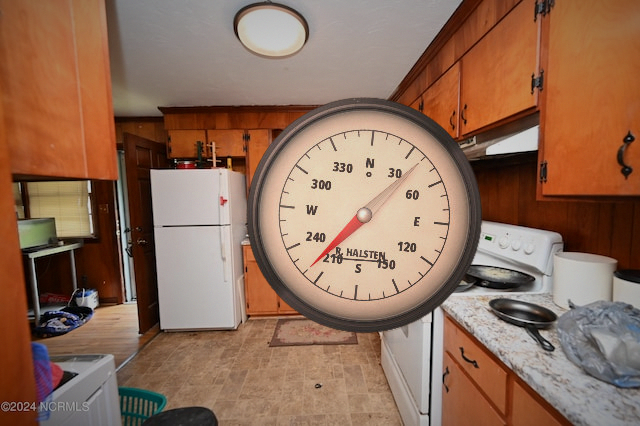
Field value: 220 °
